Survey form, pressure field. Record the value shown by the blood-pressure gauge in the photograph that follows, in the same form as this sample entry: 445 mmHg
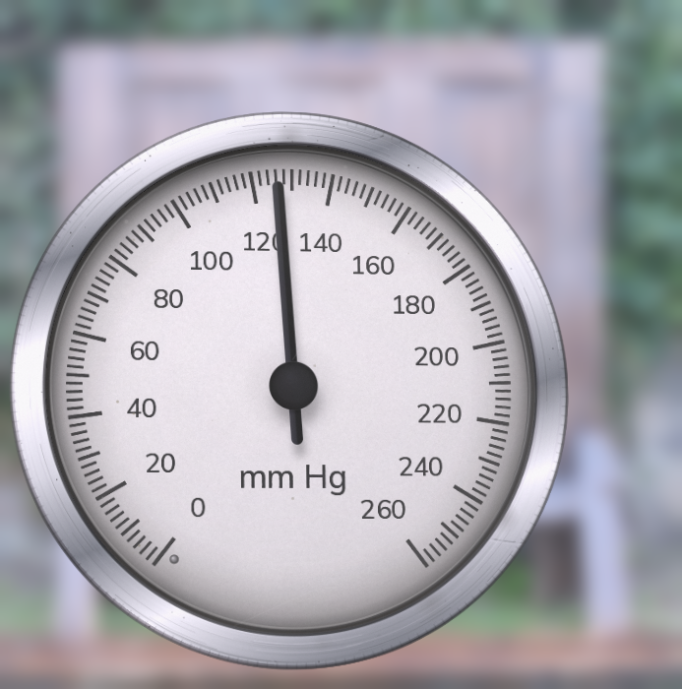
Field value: 126 mmHg
